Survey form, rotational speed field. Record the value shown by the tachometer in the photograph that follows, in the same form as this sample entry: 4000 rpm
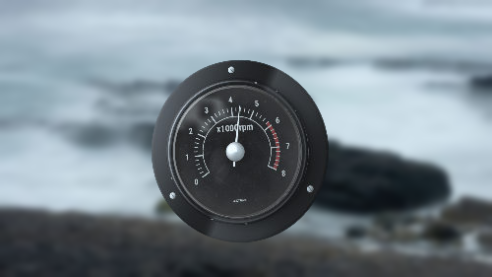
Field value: 4400 rpm
